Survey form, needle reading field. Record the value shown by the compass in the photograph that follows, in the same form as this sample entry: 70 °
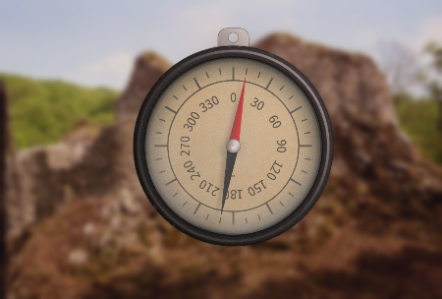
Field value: 10 °
